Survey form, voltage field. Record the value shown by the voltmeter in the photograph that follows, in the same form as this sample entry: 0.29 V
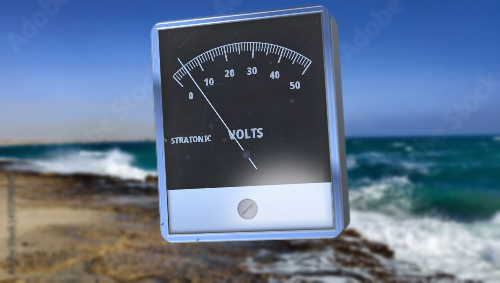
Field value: 5 V
